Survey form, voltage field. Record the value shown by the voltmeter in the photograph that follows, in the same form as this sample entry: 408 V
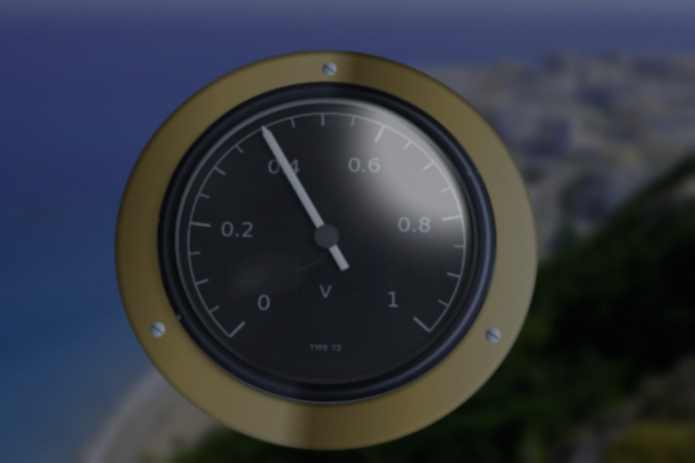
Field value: 0.4 V
